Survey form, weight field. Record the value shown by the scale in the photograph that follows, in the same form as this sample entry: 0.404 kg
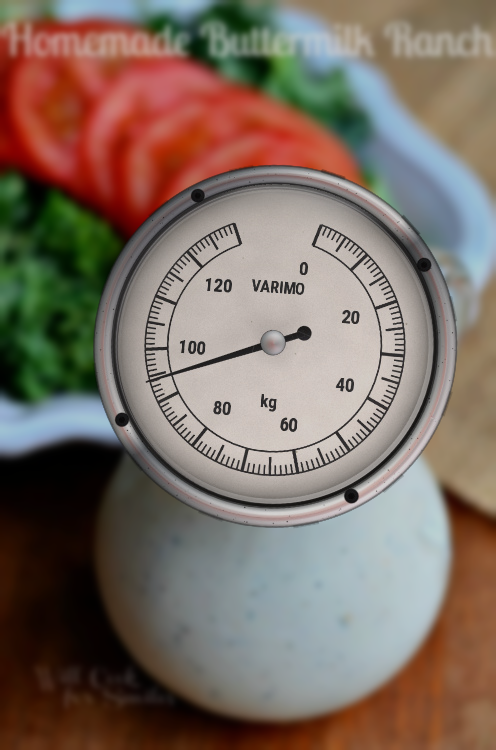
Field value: 94 kg
